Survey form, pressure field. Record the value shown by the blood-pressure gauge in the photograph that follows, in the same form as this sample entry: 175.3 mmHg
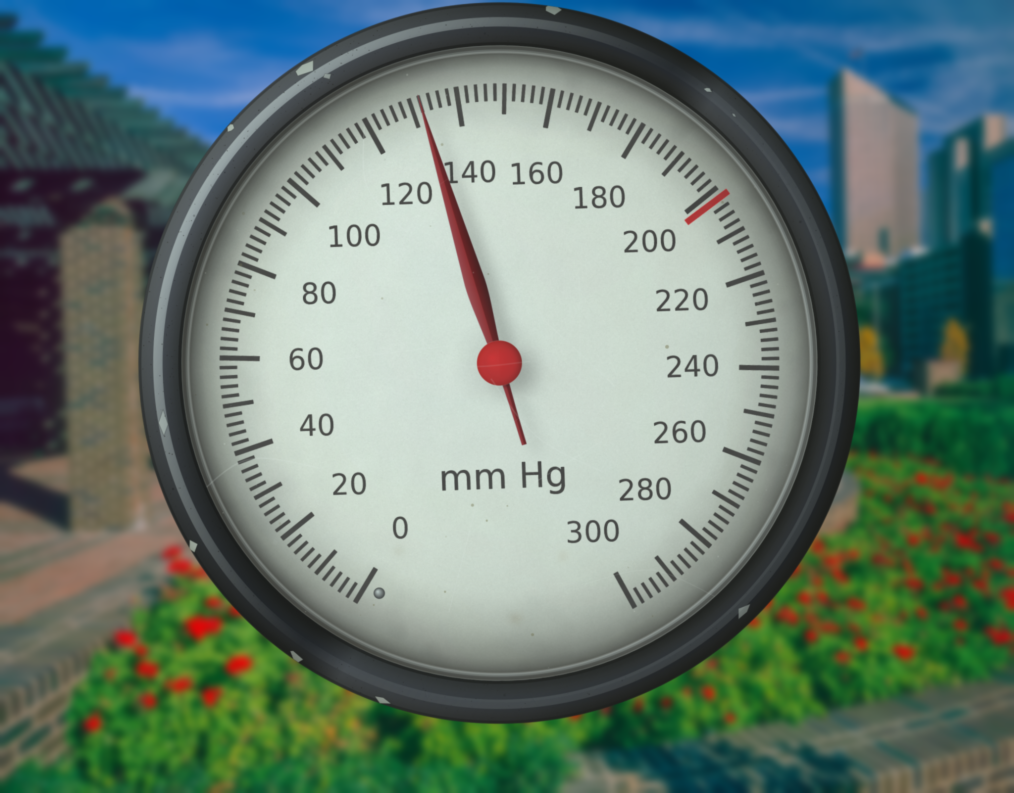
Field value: 132 mmHg
